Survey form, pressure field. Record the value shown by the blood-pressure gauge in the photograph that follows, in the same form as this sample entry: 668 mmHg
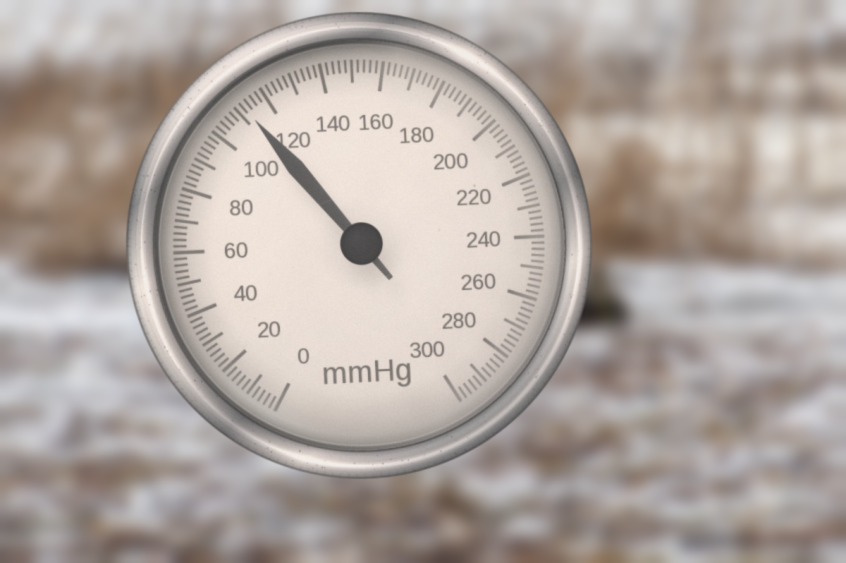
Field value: 112 mmHg
